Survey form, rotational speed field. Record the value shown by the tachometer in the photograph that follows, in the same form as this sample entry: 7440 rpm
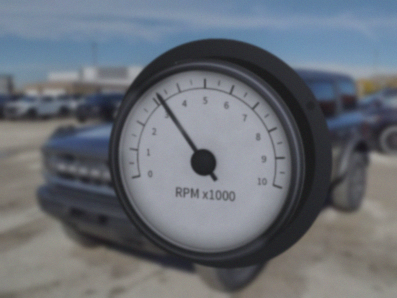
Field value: 3250 rpm
